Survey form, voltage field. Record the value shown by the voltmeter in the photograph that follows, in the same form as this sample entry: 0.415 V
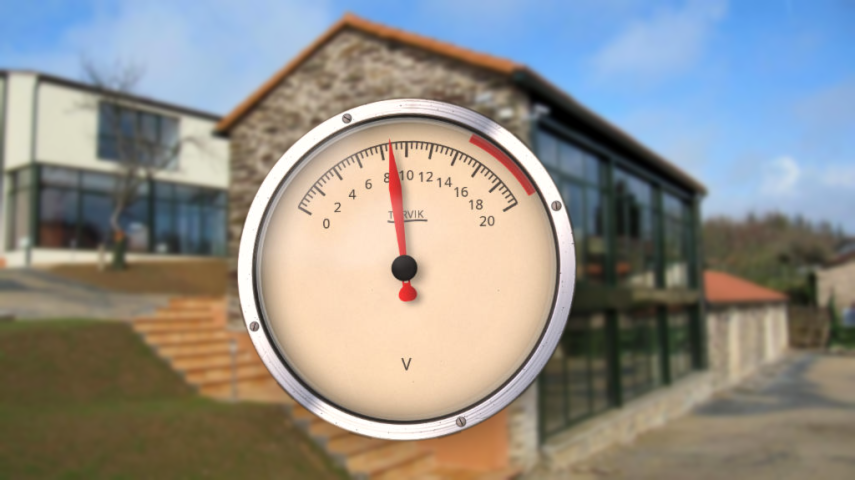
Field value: 8.8 V
